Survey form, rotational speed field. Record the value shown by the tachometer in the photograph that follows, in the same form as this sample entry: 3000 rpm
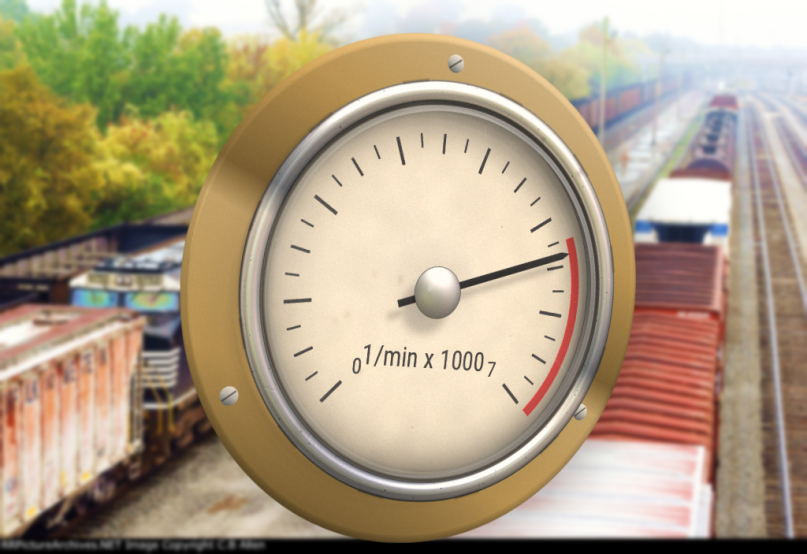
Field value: 5375 rpm
